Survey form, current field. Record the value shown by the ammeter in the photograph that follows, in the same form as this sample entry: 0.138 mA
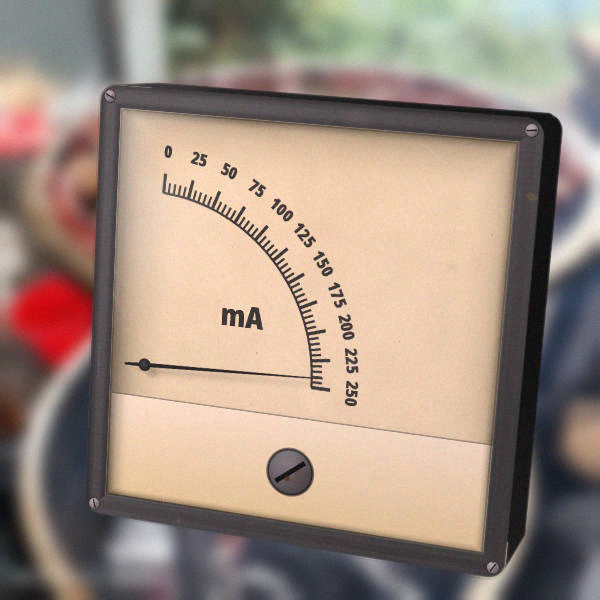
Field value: 240 mA
